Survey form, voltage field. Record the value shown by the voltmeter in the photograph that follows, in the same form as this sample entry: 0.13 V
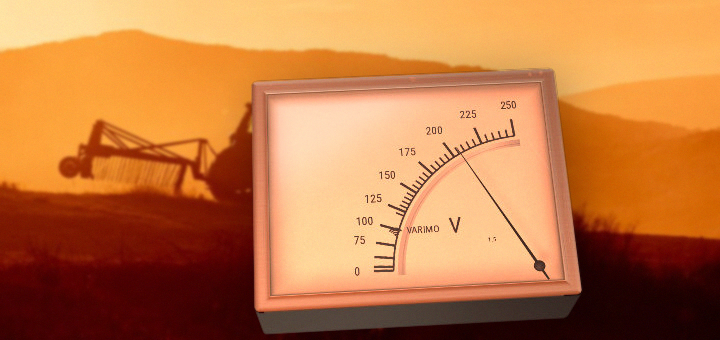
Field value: 205 V
